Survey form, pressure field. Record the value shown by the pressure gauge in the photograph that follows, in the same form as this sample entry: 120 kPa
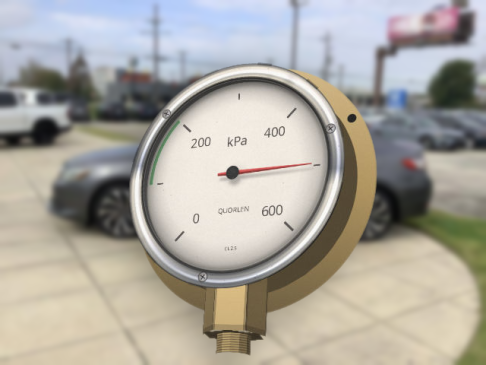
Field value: 500 kPa
